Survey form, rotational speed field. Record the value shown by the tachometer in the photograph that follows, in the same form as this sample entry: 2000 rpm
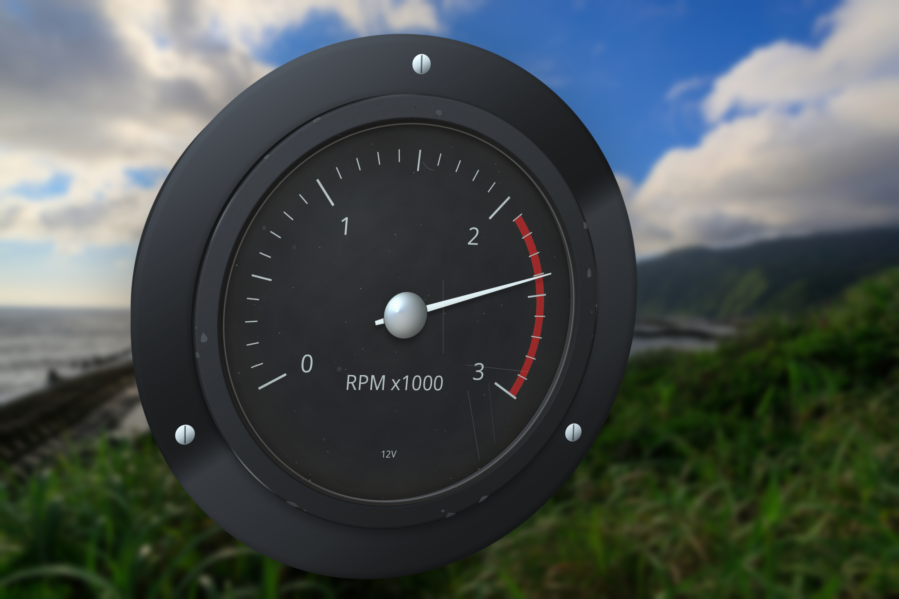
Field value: 2400 rpm
